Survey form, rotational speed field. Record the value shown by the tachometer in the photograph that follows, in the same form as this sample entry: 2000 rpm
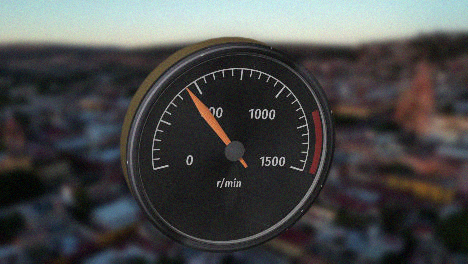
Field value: 450 rpm
